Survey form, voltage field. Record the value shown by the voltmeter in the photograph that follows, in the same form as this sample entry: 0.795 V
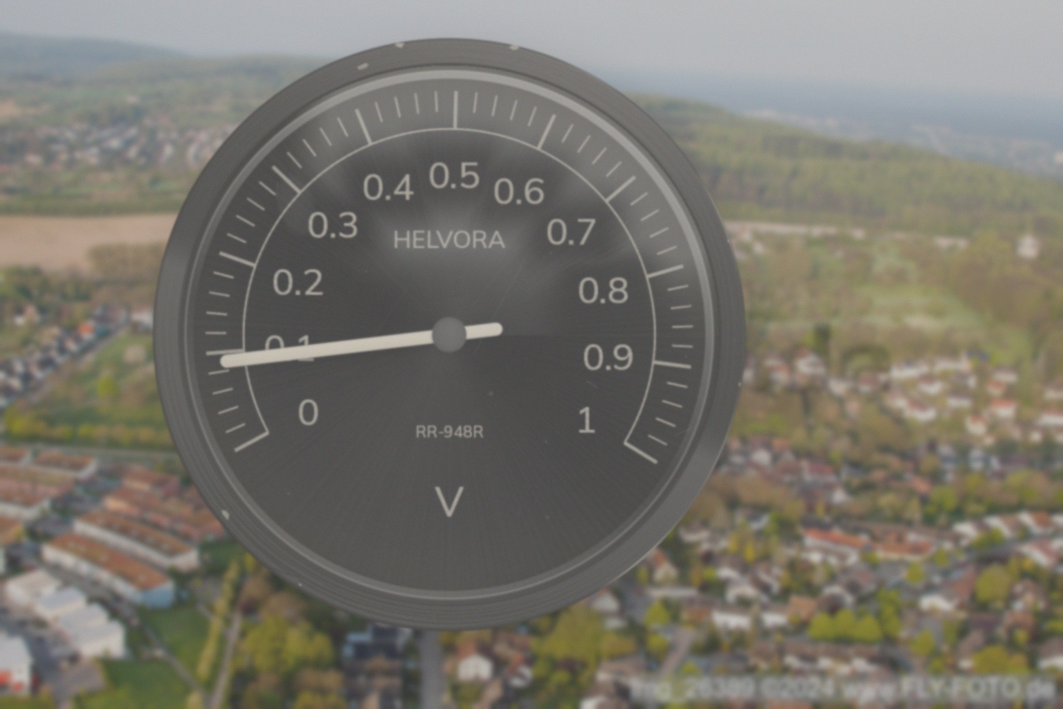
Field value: 0.09 V
